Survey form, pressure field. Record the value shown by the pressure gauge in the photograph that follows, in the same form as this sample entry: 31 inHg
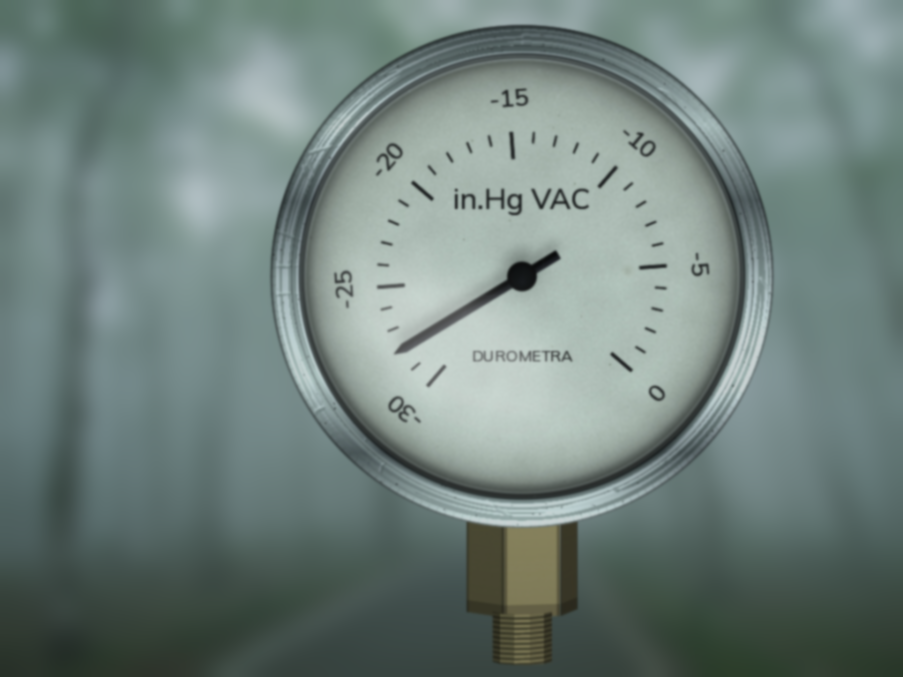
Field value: -28 inHg
